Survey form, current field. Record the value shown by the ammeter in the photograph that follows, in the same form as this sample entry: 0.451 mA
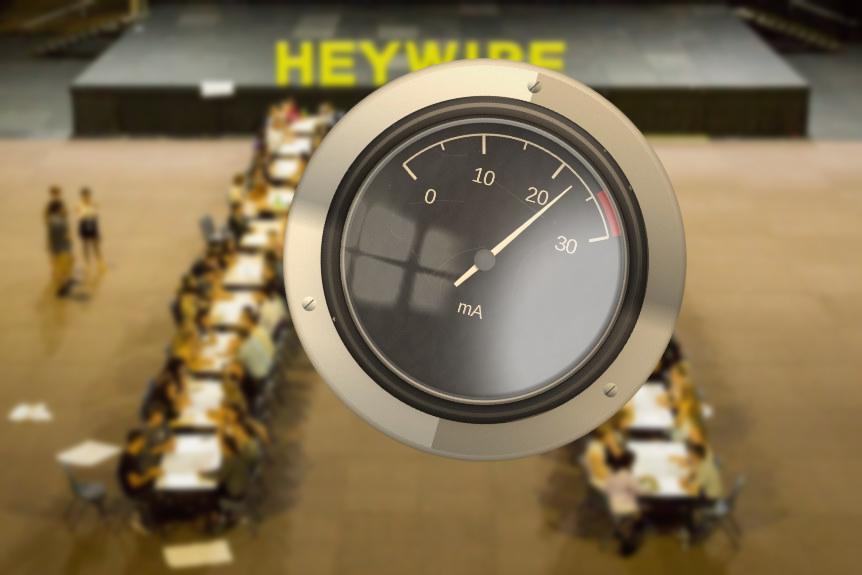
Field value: 22.5 mA
